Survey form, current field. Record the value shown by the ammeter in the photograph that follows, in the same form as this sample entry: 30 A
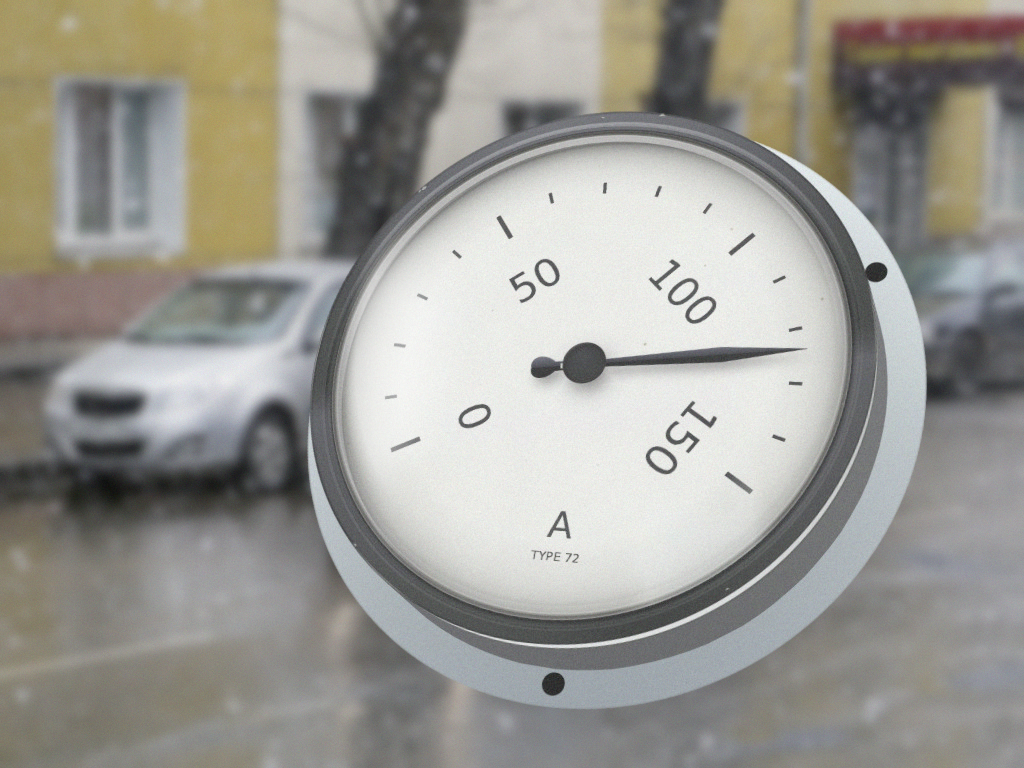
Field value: 125 A
